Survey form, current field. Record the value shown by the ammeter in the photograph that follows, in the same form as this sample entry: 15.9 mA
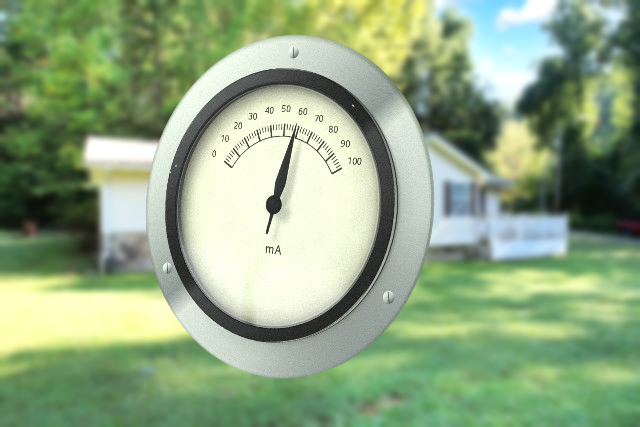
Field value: 60 mA
